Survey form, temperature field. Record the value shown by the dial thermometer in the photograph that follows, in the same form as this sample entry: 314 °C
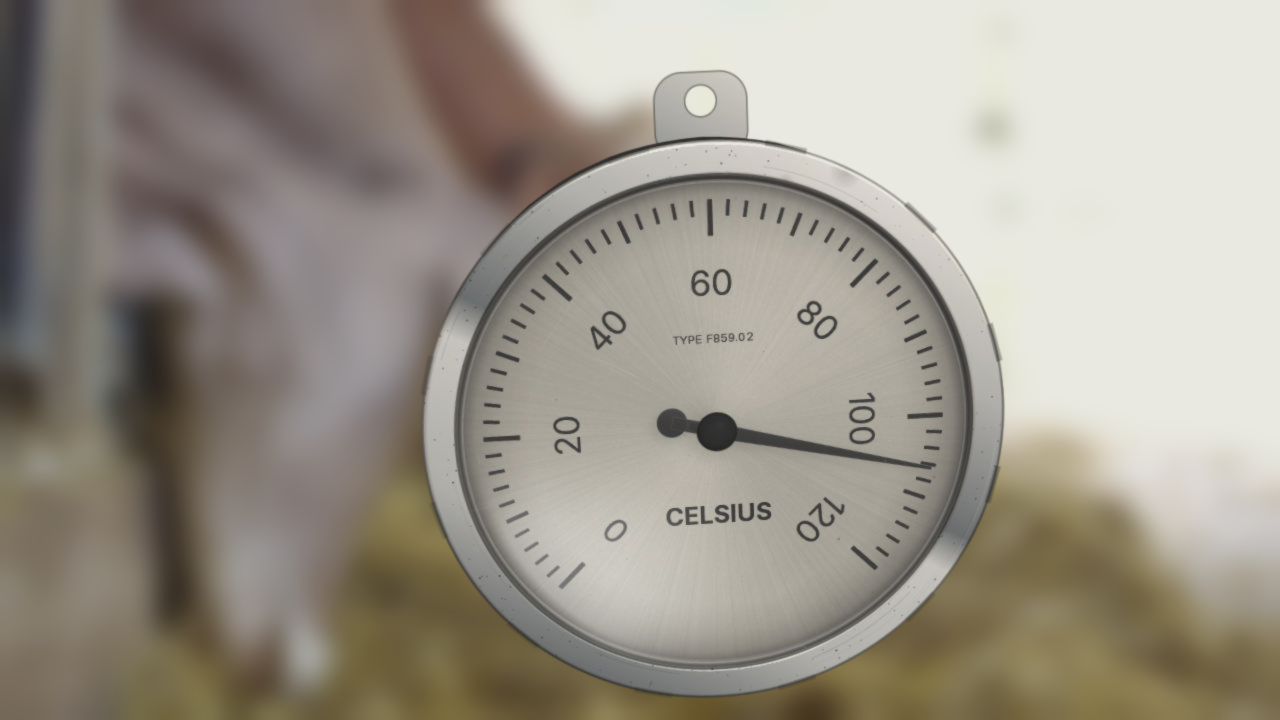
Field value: 106 °C
